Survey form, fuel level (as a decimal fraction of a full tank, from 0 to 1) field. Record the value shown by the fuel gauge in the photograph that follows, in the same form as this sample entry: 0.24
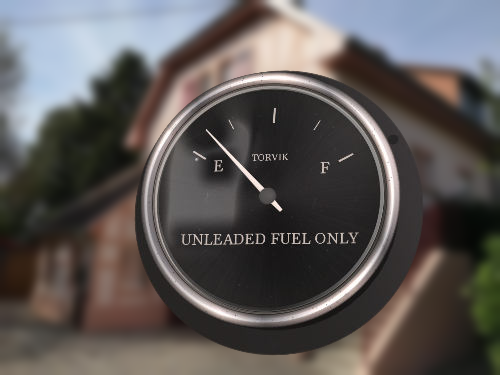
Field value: 0.125
